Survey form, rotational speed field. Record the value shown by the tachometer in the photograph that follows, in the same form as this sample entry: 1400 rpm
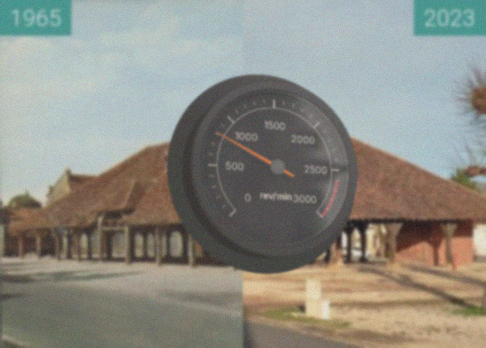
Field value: 800 rpm
